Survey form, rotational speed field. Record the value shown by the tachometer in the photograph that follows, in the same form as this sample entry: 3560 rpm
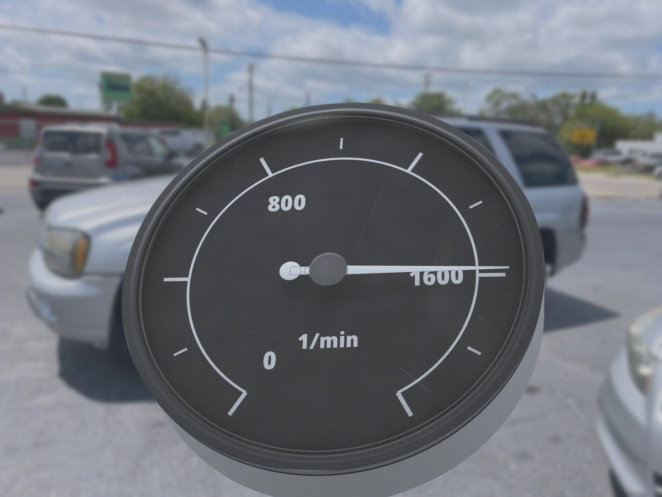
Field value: 1600 rpm
